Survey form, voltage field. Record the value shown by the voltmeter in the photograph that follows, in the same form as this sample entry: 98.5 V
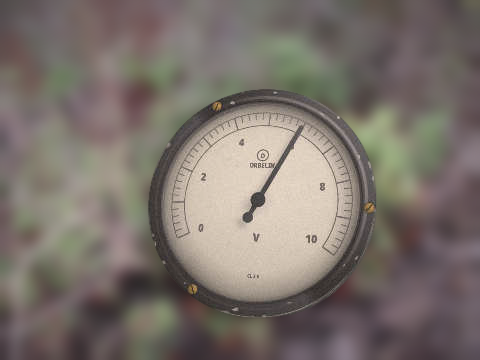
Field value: 6 V
